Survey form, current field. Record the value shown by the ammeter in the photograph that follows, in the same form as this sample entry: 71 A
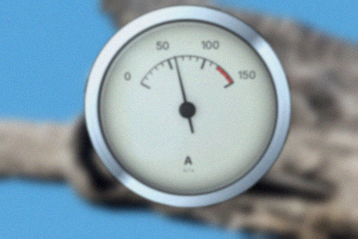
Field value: 60 A
